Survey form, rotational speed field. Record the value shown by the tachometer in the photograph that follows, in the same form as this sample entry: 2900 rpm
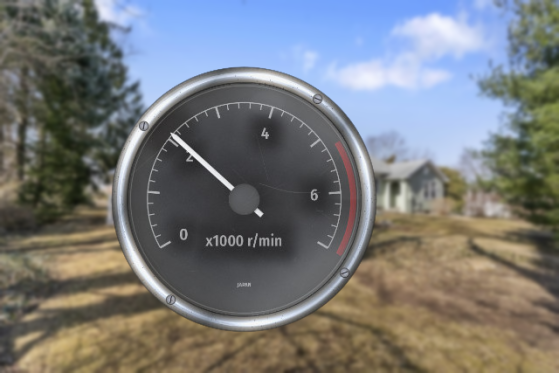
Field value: 2100 rpm
